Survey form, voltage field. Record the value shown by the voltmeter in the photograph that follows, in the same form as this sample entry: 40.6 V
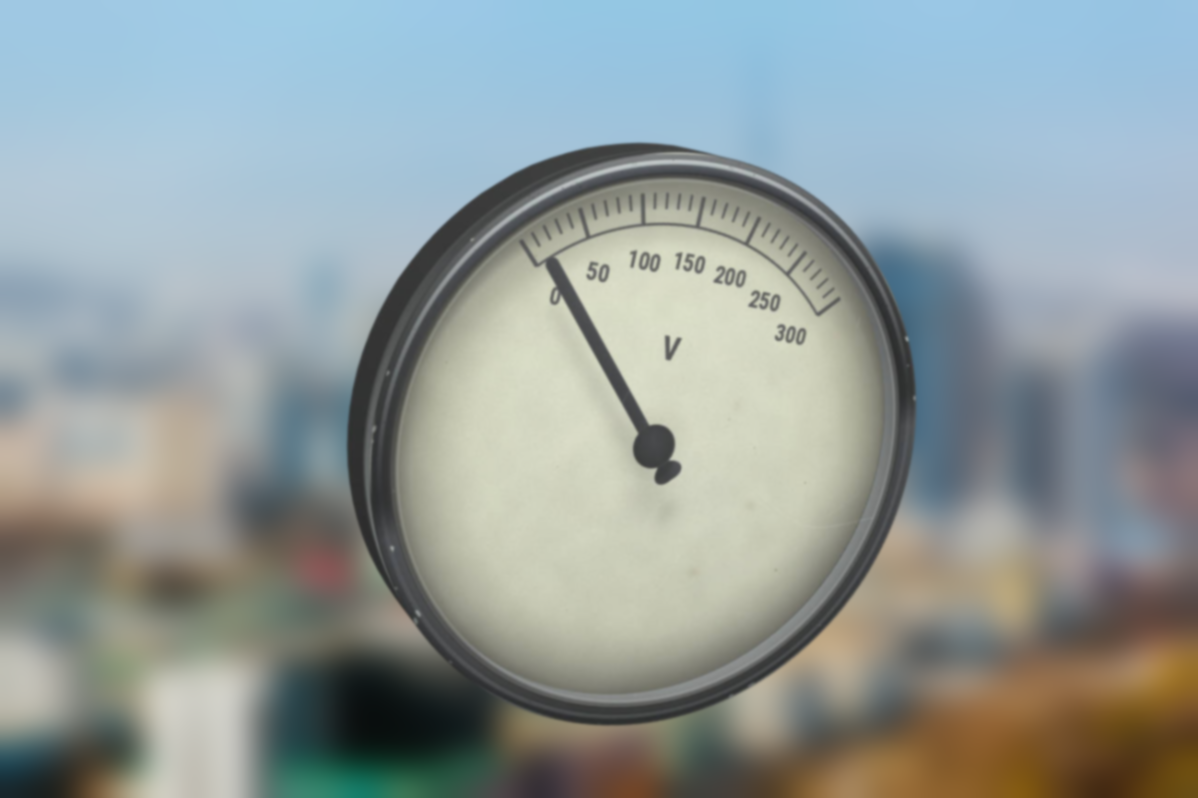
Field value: 10 V
